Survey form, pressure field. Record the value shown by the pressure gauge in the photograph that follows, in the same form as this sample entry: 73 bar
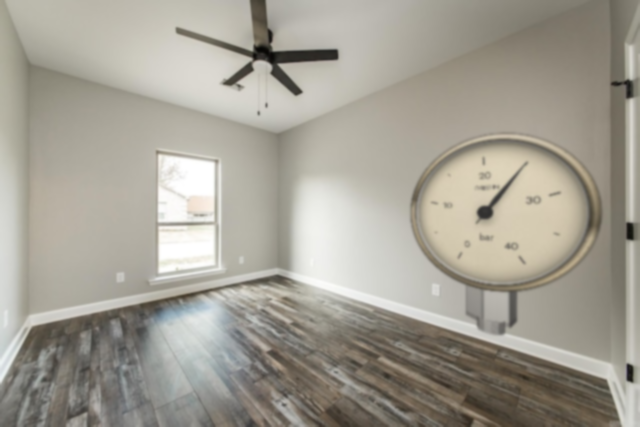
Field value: 25 bar
